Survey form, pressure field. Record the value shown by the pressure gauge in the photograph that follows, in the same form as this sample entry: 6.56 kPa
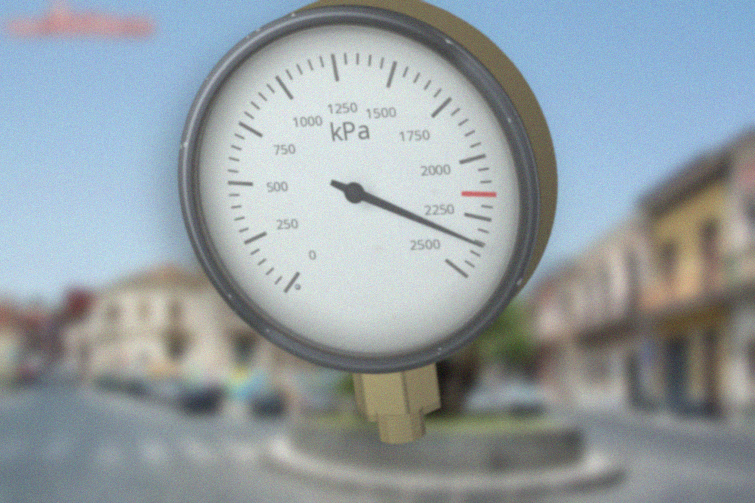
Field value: 2350 kPa
